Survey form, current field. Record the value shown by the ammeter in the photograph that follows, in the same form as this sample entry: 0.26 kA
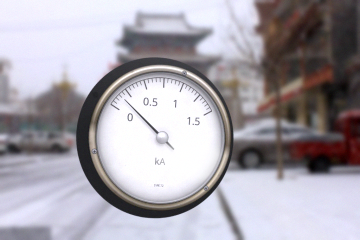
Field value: 0.15 kA
